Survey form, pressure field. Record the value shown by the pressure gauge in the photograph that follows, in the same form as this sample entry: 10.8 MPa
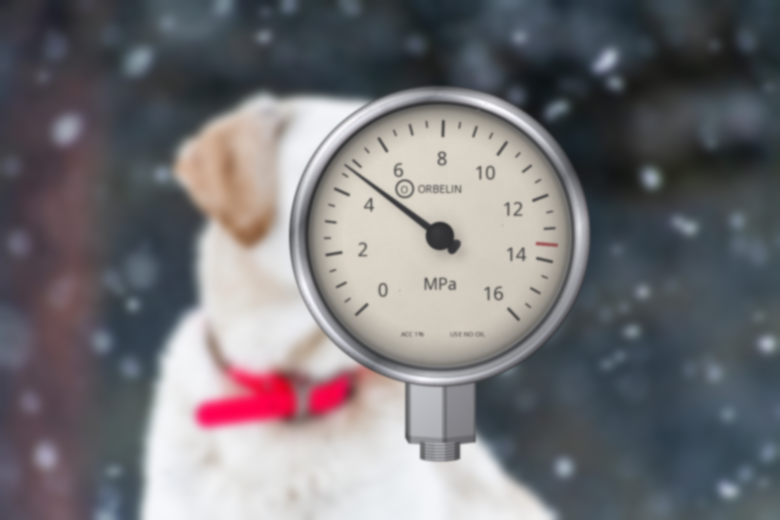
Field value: 4.75 MPa
